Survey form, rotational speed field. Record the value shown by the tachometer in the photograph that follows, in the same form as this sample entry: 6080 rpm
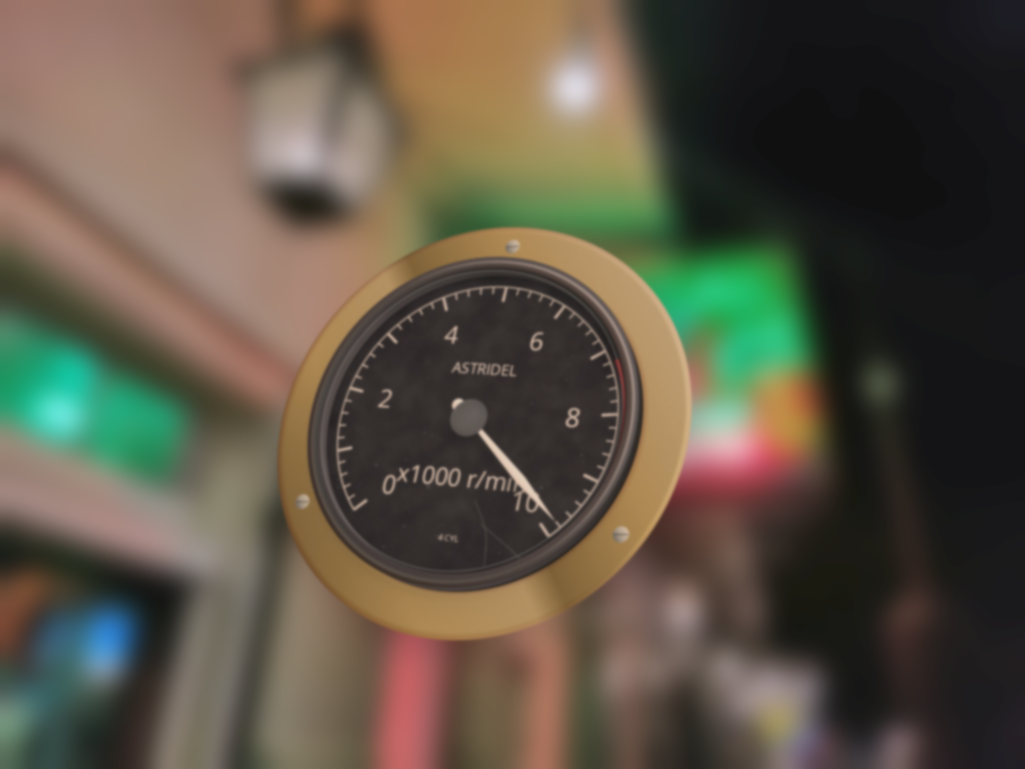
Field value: 9800 rpm
